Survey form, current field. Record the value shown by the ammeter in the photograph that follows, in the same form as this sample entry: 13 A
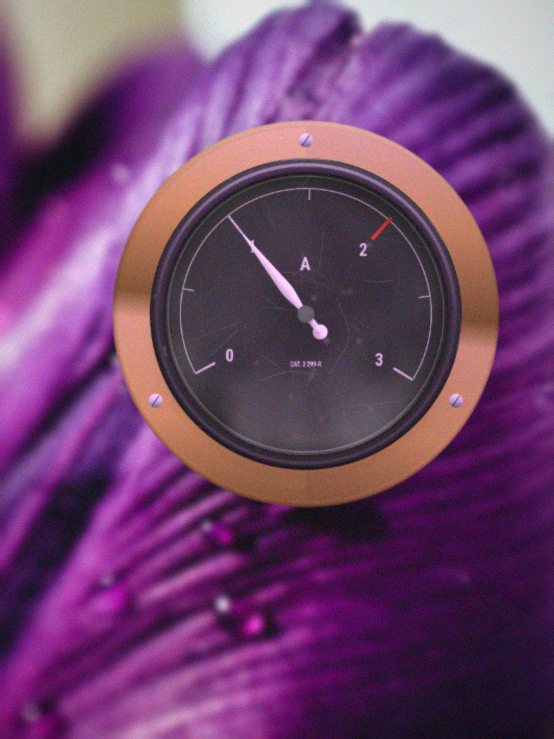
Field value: 1 A
